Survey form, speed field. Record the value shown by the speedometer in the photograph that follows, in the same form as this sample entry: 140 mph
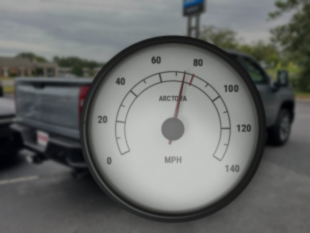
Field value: 75 mph
